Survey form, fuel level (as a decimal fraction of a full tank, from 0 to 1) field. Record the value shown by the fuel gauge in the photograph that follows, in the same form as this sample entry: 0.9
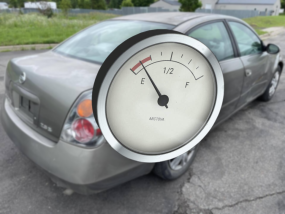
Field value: 0.125
